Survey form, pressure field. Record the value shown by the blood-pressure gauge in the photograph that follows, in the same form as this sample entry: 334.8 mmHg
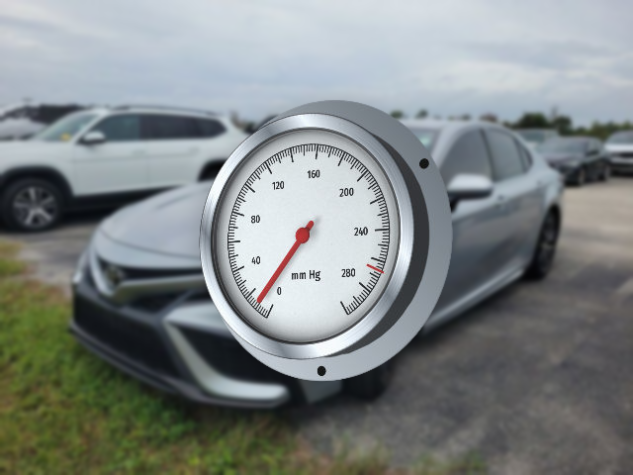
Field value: 10 mmHg
